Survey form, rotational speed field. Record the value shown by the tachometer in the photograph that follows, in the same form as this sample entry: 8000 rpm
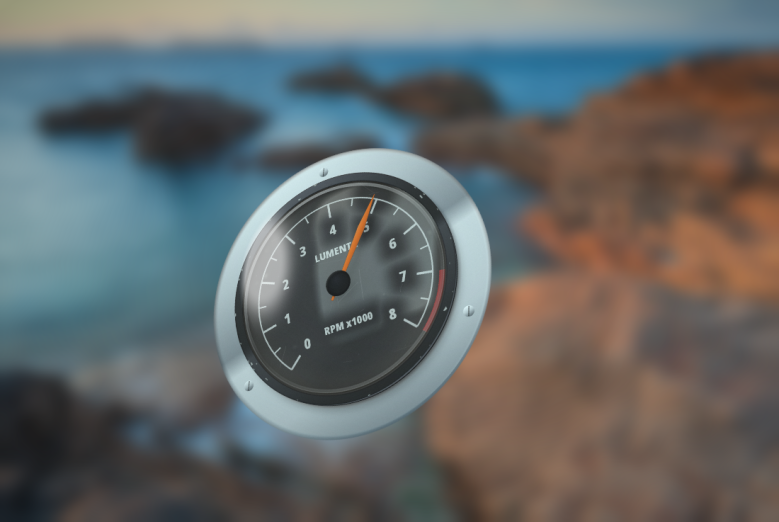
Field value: 5000 rpm
